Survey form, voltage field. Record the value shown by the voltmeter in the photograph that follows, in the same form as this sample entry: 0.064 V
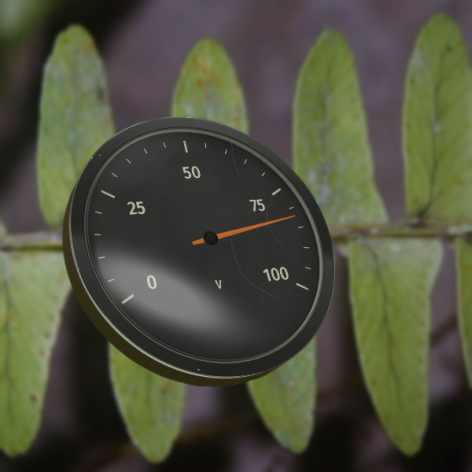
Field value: 82.5 V
